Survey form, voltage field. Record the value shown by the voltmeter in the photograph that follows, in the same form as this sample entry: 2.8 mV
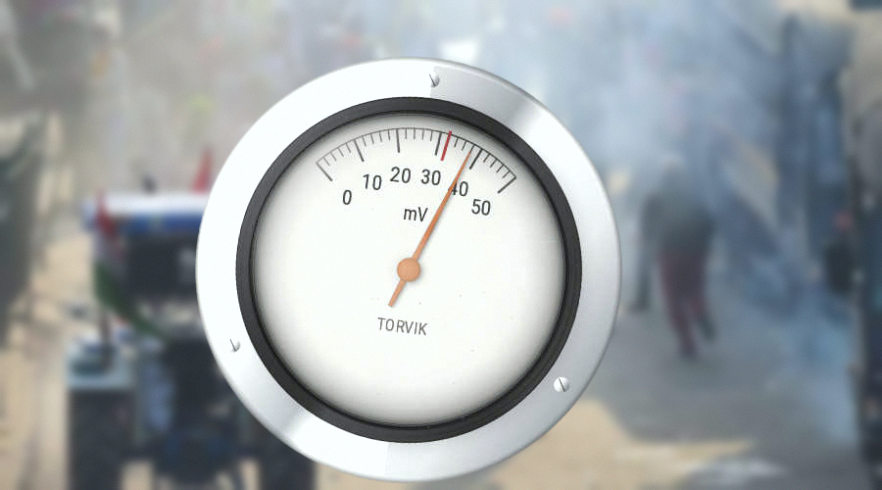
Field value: 38 mV
